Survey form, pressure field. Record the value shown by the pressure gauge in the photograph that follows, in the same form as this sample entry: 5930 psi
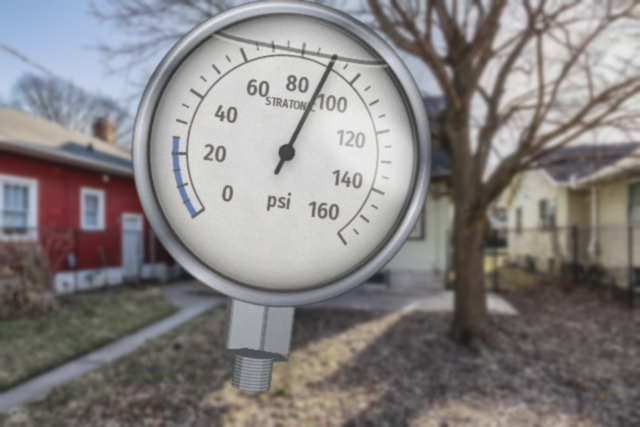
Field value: 90 psi
